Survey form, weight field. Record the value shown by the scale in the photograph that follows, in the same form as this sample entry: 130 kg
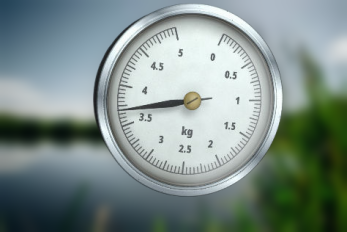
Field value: 3.7 kg
